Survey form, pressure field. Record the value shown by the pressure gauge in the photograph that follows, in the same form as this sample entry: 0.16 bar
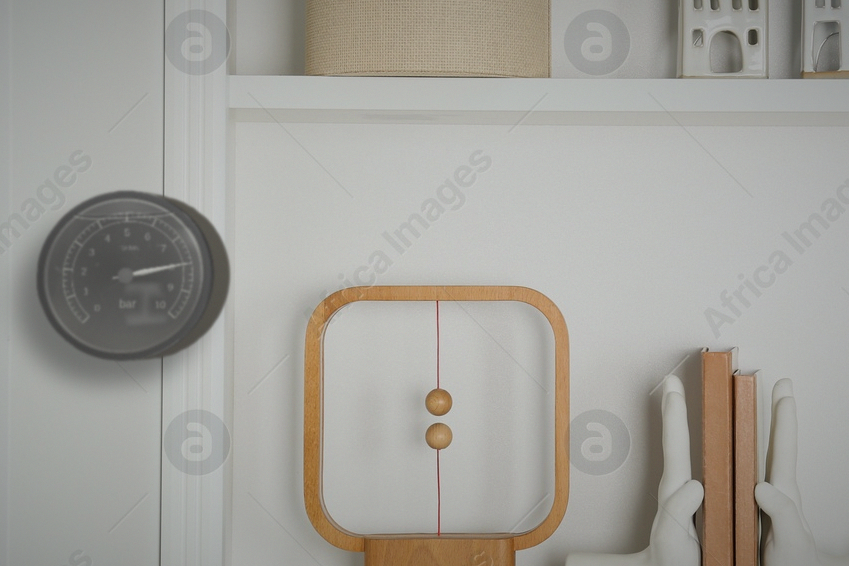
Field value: 8 bar
